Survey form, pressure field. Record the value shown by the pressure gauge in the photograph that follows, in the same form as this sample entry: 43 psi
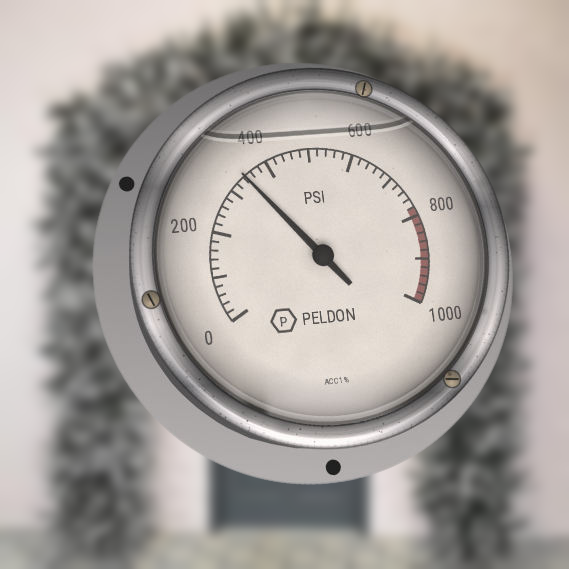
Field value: 340 psi
